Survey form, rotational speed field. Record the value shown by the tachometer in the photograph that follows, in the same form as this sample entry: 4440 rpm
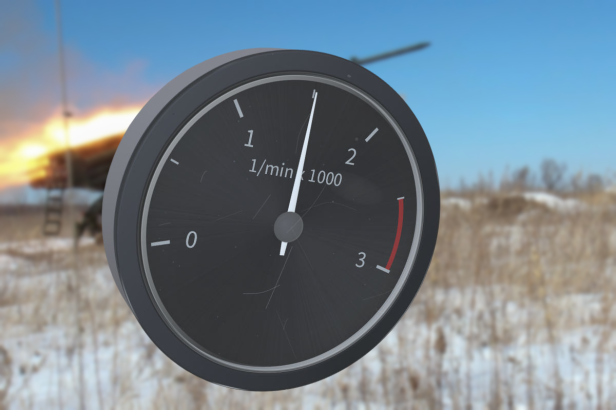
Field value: 1500 rpm
